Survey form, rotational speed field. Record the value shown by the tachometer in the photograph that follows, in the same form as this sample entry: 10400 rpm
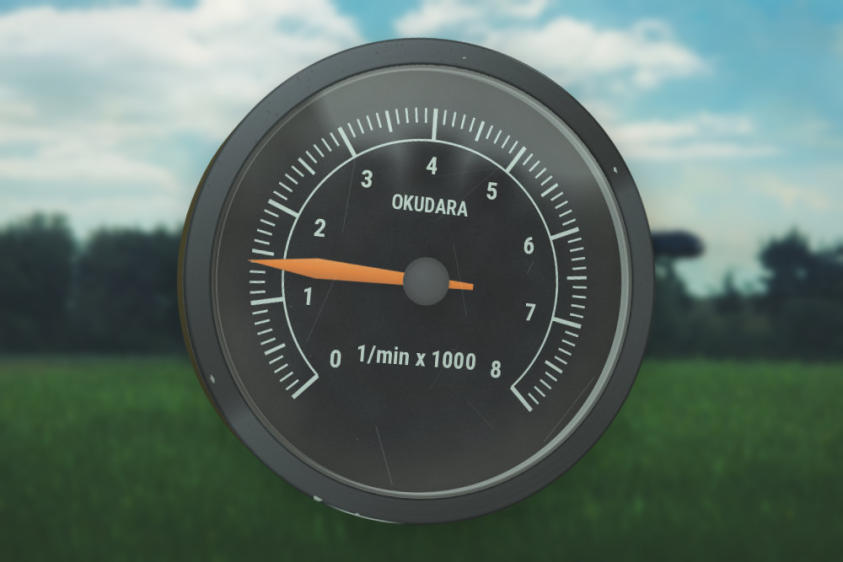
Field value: 1400 rpm
